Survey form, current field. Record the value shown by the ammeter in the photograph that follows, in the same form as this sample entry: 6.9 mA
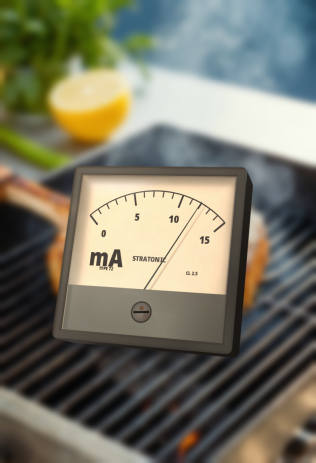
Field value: 12 mA
